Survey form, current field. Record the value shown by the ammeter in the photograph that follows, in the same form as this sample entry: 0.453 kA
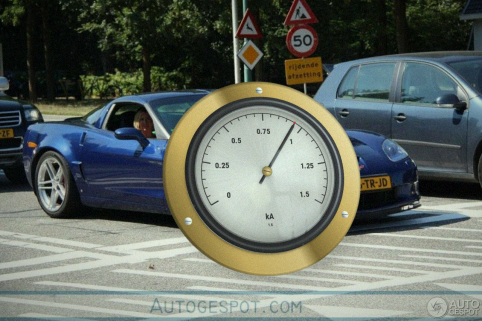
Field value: 0.95 kA
